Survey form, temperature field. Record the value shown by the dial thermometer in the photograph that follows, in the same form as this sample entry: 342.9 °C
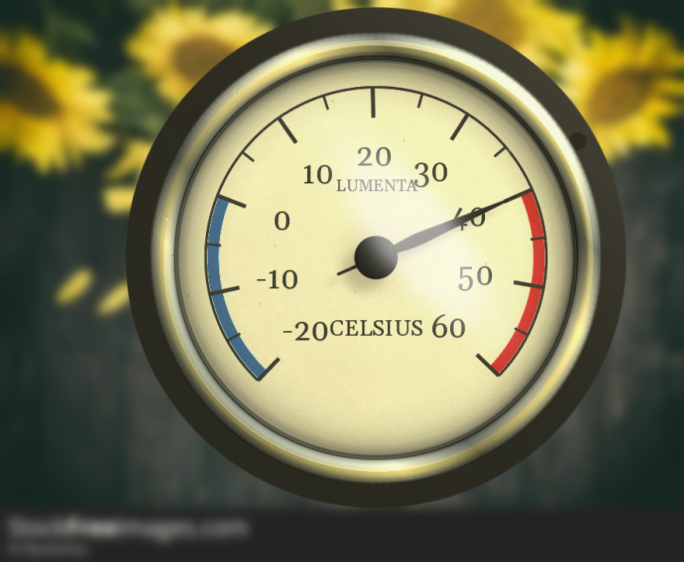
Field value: 40 °C
